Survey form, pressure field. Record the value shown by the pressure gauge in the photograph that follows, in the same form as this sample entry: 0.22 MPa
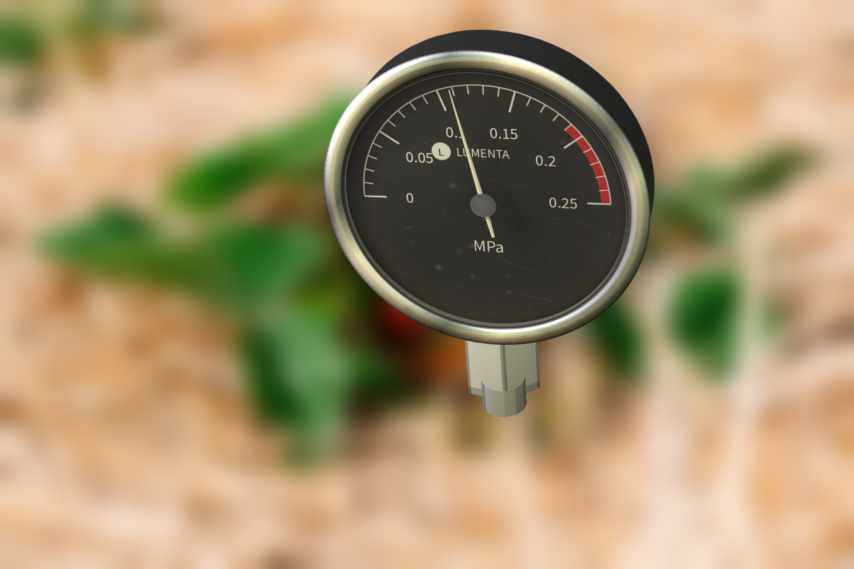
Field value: 0.11 MPa
